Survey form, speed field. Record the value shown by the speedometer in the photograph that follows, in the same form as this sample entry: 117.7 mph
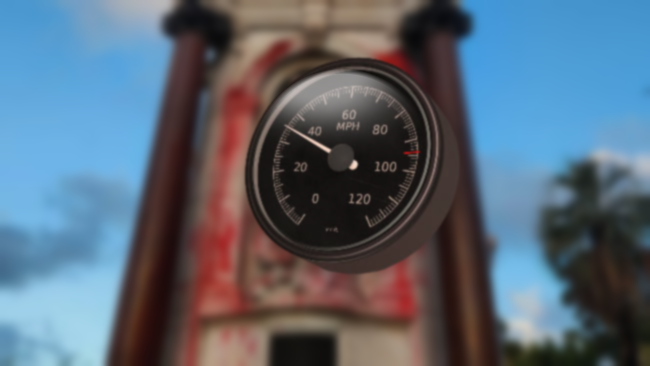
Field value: 35 mph
